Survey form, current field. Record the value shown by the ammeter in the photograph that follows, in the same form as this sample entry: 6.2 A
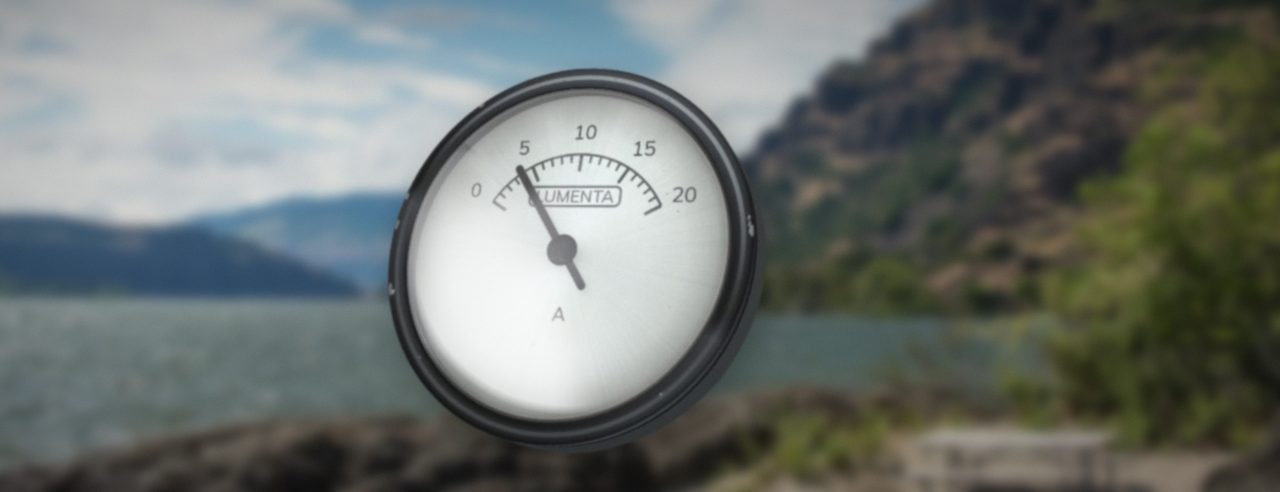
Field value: 4 A
